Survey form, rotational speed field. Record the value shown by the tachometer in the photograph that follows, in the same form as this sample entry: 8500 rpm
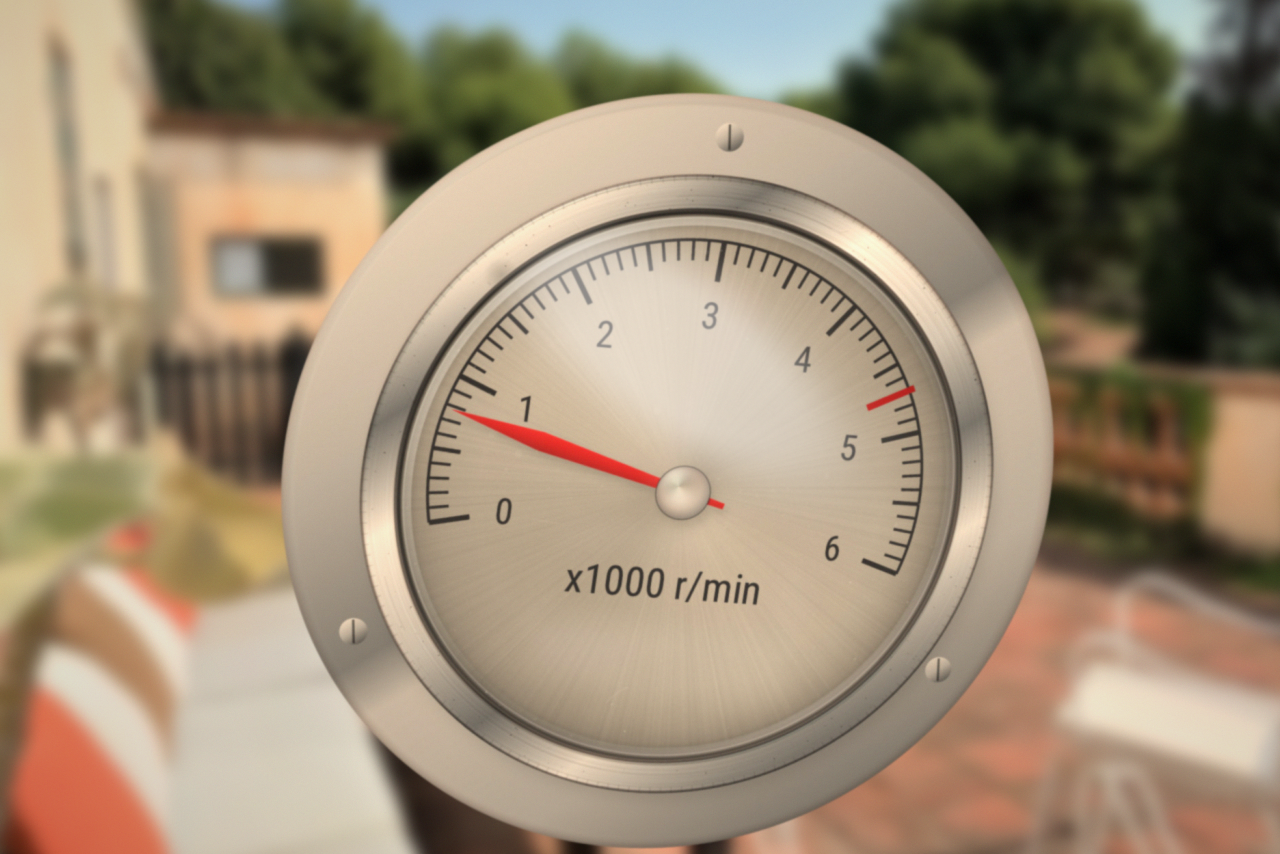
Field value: 800 rpm
